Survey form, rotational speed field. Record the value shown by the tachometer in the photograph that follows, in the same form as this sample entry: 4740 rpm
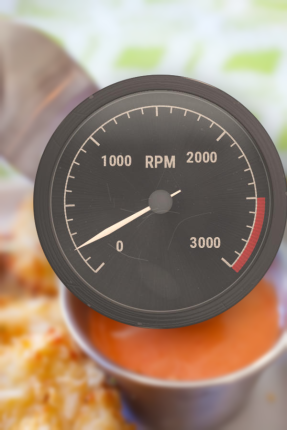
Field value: 200 rpm
